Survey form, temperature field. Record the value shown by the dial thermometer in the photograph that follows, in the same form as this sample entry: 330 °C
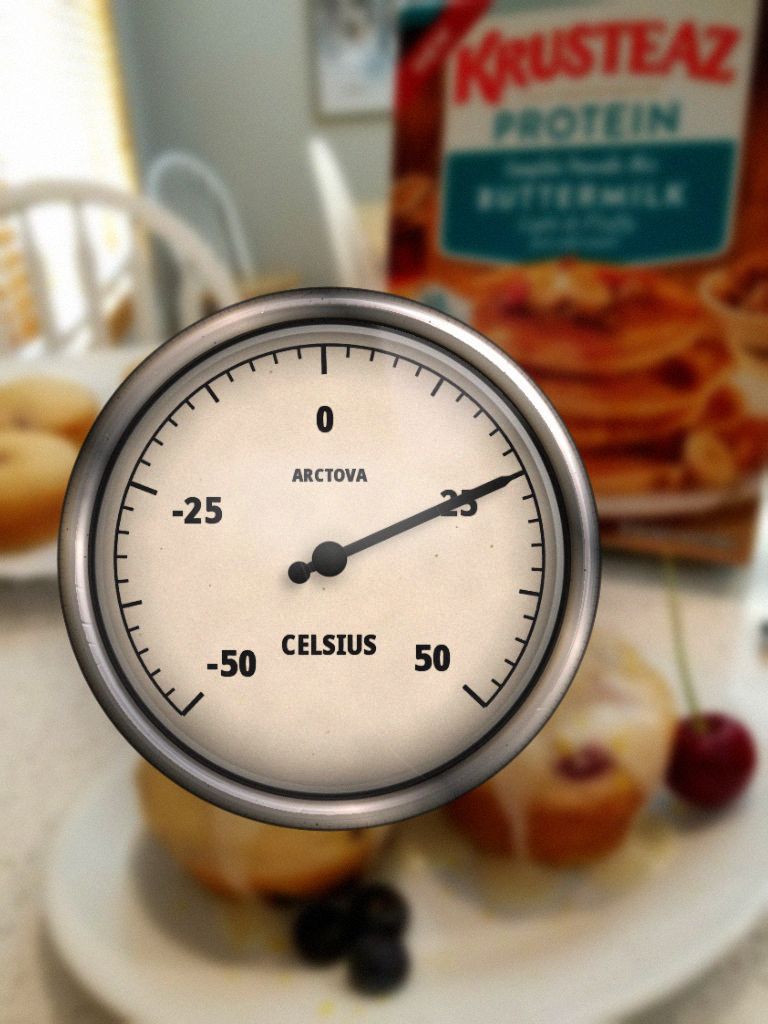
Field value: 25 °C
